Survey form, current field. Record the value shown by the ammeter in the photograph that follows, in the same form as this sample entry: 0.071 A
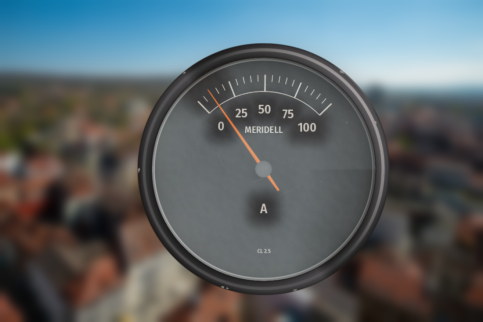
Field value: 10 A
